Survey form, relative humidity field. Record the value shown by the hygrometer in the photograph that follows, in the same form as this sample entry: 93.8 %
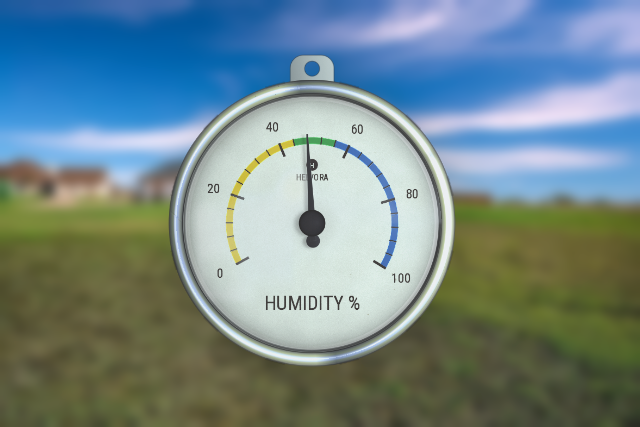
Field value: 48 %
